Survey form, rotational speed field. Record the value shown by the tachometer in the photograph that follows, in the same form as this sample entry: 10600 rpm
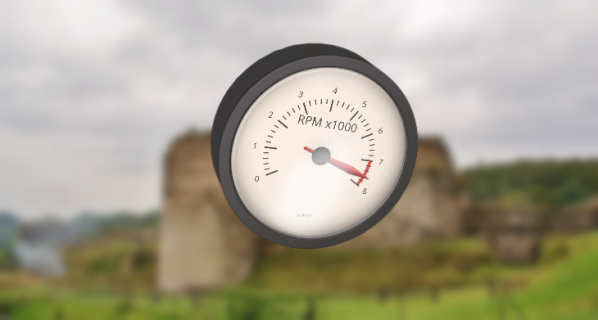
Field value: 7600 rpm
